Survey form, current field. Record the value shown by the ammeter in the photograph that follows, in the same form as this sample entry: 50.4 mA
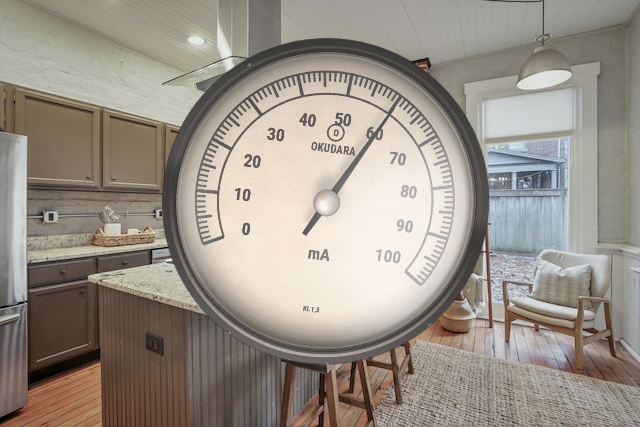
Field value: 60 mA
